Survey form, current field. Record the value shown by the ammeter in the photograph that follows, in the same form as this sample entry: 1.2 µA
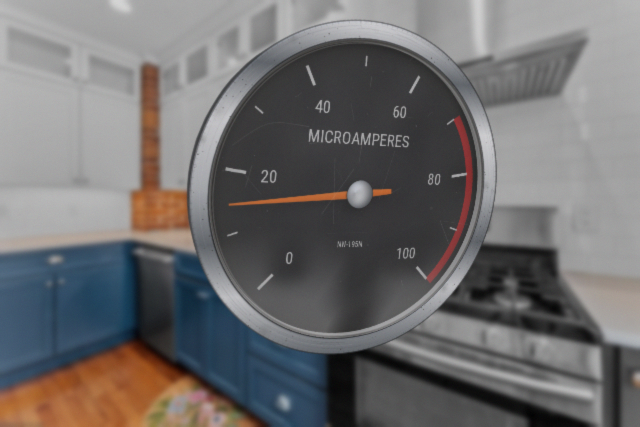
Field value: 15 µA
